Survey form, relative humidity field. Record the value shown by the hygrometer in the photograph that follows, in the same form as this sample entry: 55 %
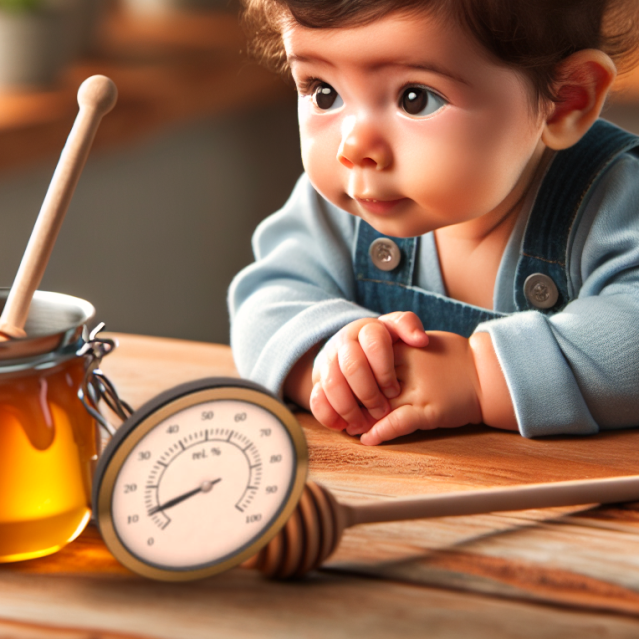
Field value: 10 %
